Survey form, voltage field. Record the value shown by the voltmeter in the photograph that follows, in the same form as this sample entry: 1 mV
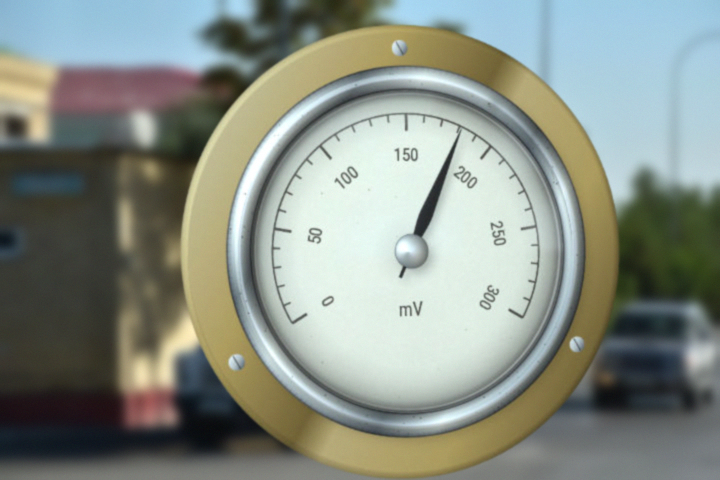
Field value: 180 mV
